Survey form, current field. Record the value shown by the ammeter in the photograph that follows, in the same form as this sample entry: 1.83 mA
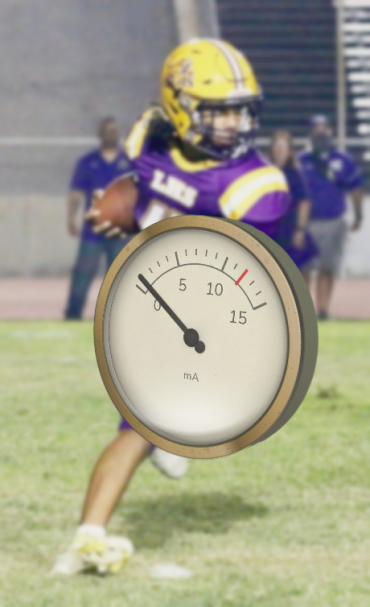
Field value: 1 mA
